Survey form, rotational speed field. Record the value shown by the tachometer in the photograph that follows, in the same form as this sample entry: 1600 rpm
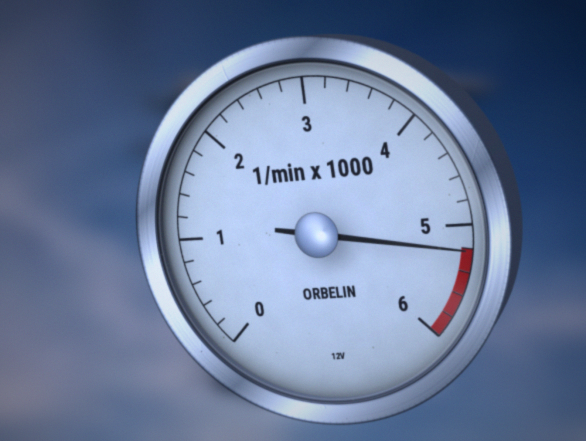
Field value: 5200 rpm
